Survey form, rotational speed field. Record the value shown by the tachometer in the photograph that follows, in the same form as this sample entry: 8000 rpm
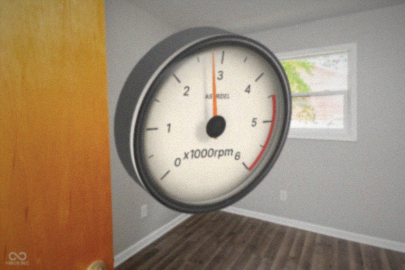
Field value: 2750 rpm
